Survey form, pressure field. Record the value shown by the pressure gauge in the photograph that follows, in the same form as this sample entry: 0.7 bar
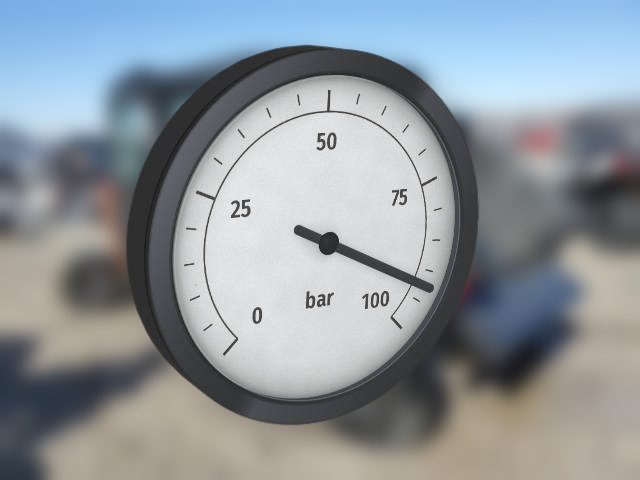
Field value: 92.5 bar
